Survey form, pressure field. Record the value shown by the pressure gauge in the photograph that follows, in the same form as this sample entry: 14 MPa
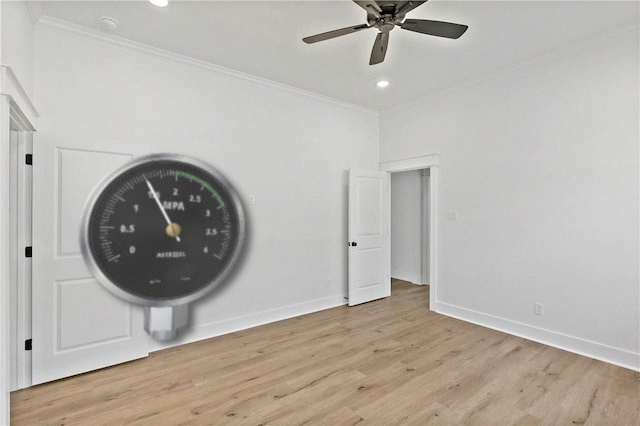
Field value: 1.5 MPa
